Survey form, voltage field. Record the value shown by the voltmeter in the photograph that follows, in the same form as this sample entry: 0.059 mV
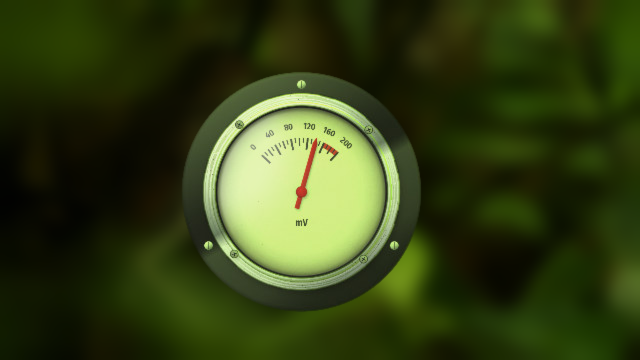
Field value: 140 mV
